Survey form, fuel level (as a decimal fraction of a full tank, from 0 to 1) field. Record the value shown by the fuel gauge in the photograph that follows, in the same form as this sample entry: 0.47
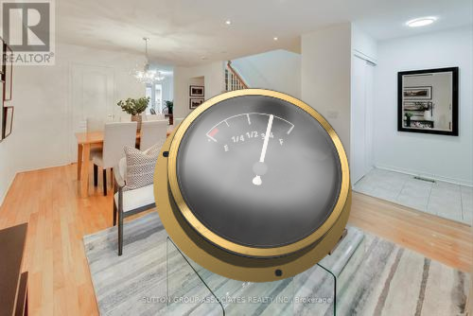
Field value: 0.75
